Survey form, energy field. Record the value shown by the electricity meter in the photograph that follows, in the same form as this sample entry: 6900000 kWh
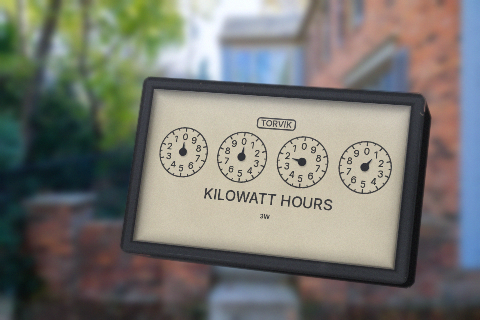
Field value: 21 kWh
